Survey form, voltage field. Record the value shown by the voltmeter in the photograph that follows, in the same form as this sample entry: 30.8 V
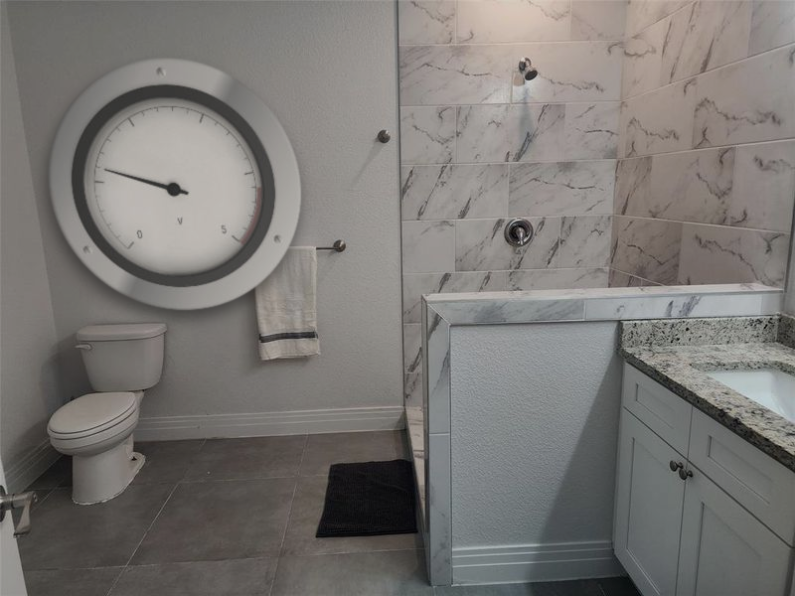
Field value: 1.2 V
